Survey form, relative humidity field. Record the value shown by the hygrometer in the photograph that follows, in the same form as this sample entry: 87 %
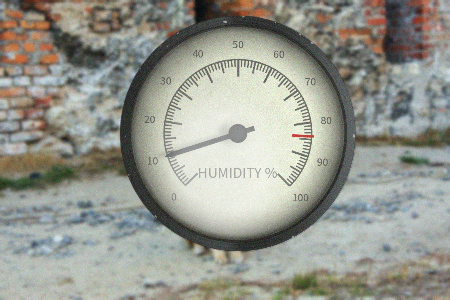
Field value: 10 %
